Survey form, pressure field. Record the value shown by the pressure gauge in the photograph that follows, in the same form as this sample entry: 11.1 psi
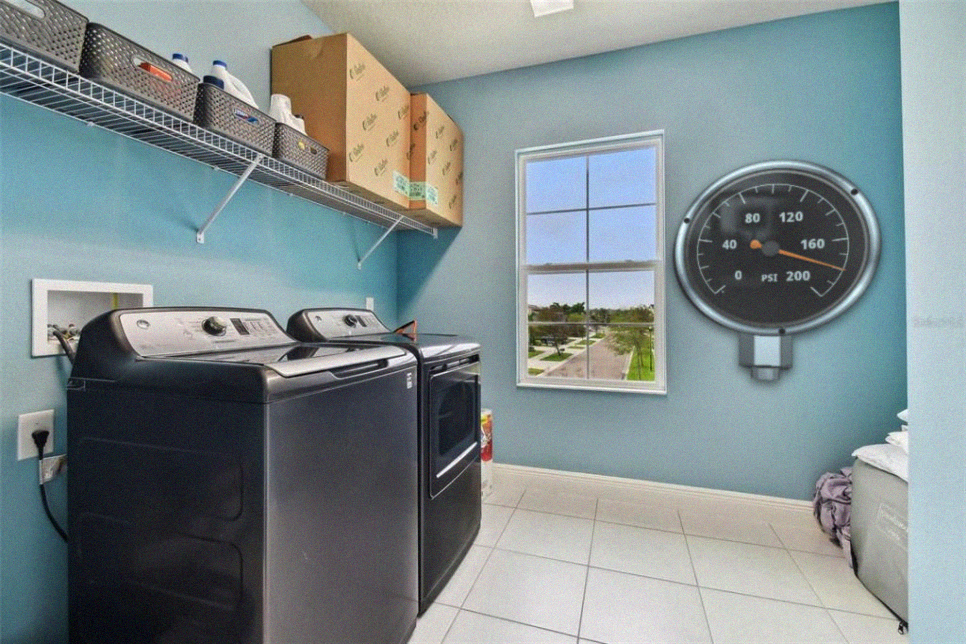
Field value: 180 psi
